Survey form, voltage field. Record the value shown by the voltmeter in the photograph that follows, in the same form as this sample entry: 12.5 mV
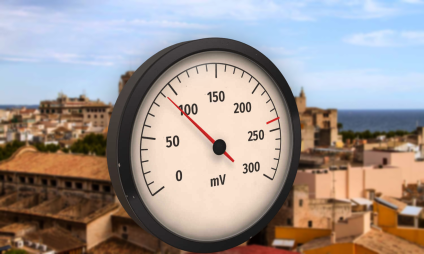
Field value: 90 mV
